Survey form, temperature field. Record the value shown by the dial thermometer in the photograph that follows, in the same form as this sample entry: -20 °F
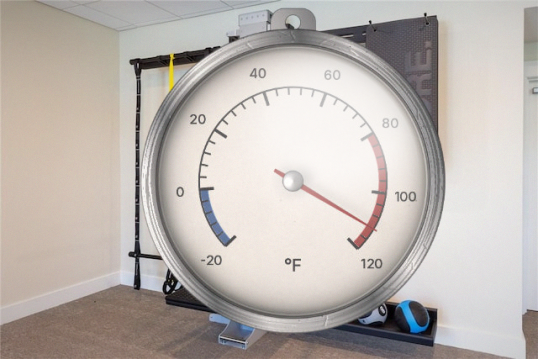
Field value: 112 °F
